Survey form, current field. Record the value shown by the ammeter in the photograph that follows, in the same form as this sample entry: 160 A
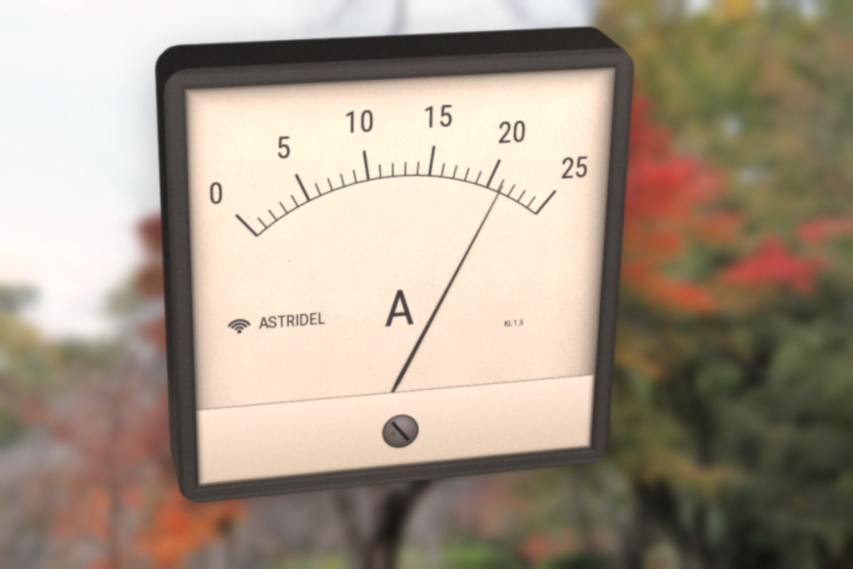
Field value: 21 A
